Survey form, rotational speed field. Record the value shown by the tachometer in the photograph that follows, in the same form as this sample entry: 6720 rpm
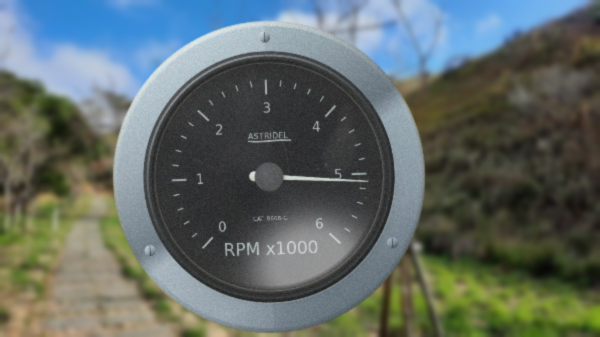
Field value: 5100 rpm
